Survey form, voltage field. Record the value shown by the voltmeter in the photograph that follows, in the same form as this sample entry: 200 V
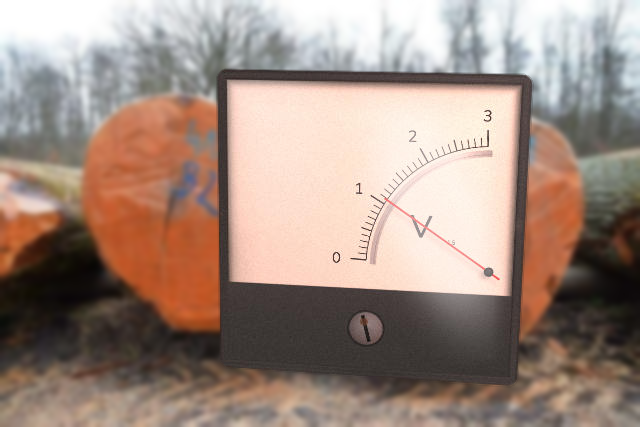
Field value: 1.1 V
